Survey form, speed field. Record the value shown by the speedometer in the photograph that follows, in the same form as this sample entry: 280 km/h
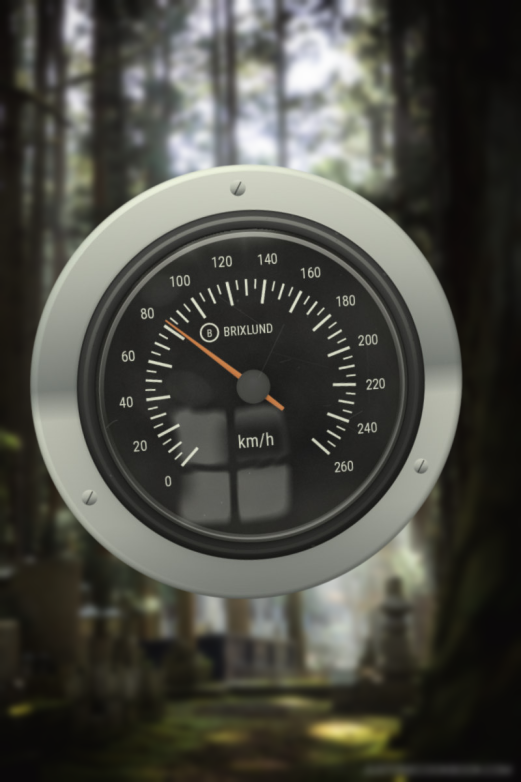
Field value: 82.5 km/h
